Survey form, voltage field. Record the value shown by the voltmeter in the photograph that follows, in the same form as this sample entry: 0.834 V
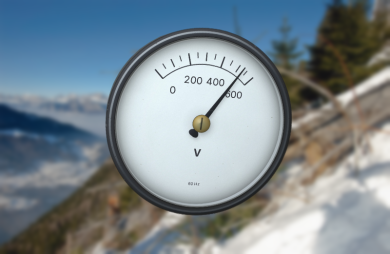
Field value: 525 V
